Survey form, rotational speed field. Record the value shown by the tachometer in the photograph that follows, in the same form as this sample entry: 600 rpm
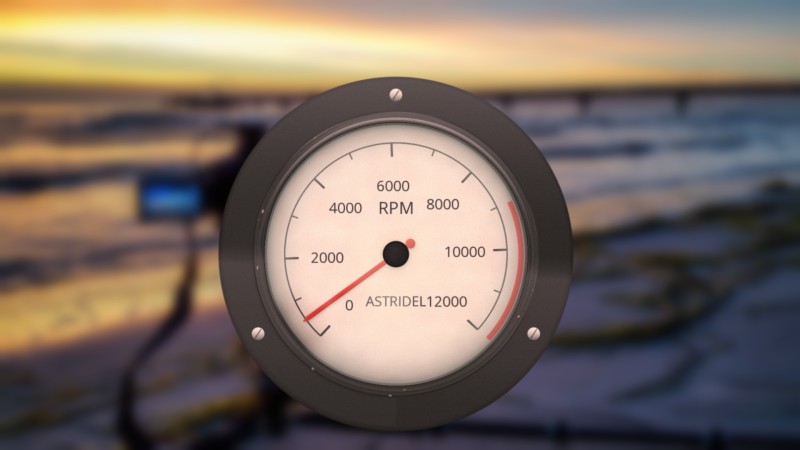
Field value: 500 rpm
